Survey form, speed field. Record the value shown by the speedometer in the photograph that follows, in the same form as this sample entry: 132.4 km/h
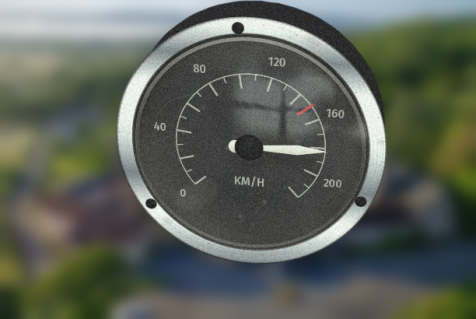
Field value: 180 km/h
